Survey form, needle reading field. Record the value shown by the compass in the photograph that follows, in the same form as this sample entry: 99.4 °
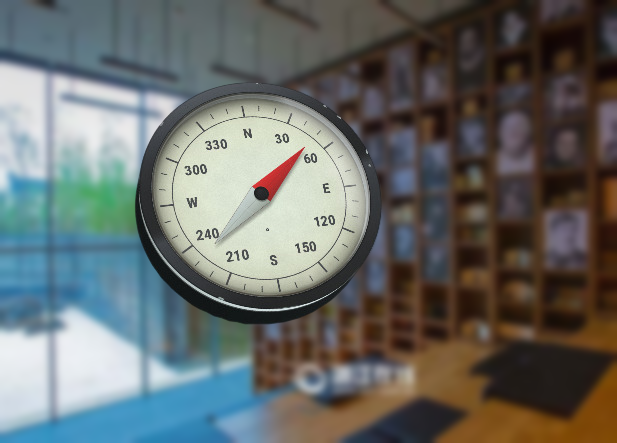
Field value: 50 °
